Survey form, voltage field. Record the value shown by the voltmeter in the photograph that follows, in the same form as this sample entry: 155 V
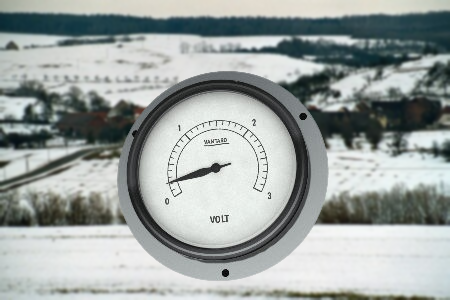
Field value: 0.2 V
